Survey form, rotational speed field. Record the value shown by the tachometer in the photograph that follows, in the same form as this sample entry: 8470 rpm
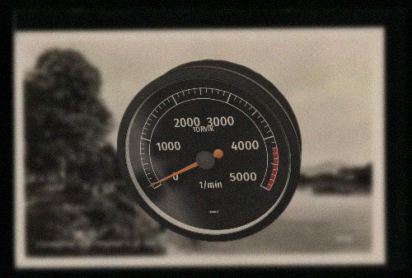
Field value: 100 rpm
